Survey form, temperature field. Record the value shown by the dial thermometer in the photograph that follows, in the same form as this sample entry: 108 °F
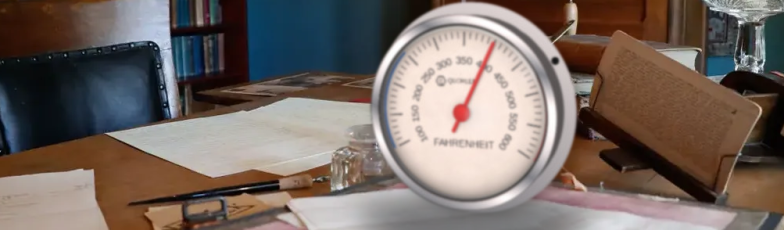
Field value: 400 °F
